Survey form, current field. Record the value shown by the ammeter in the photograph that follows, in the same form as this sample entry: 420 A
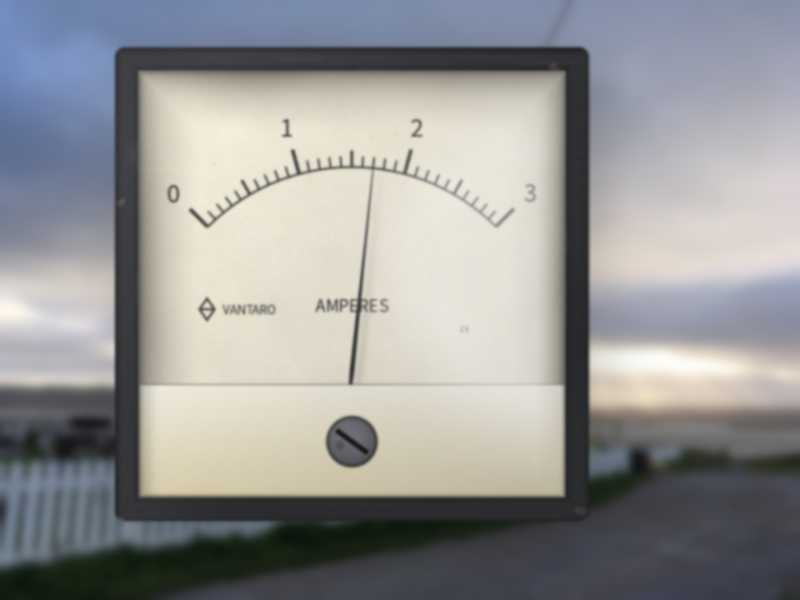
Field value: 1.7 A
